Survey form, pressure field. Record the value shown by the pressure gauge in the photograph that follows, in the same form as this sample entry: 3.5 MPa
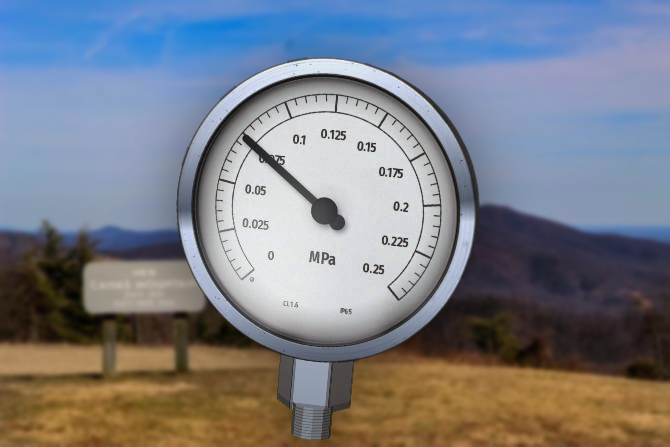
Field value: 0.075 MPa
